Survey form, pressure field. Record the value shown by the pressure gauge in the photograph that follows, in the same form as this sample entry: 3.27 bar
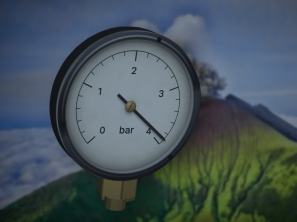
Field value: 3.9 bar
